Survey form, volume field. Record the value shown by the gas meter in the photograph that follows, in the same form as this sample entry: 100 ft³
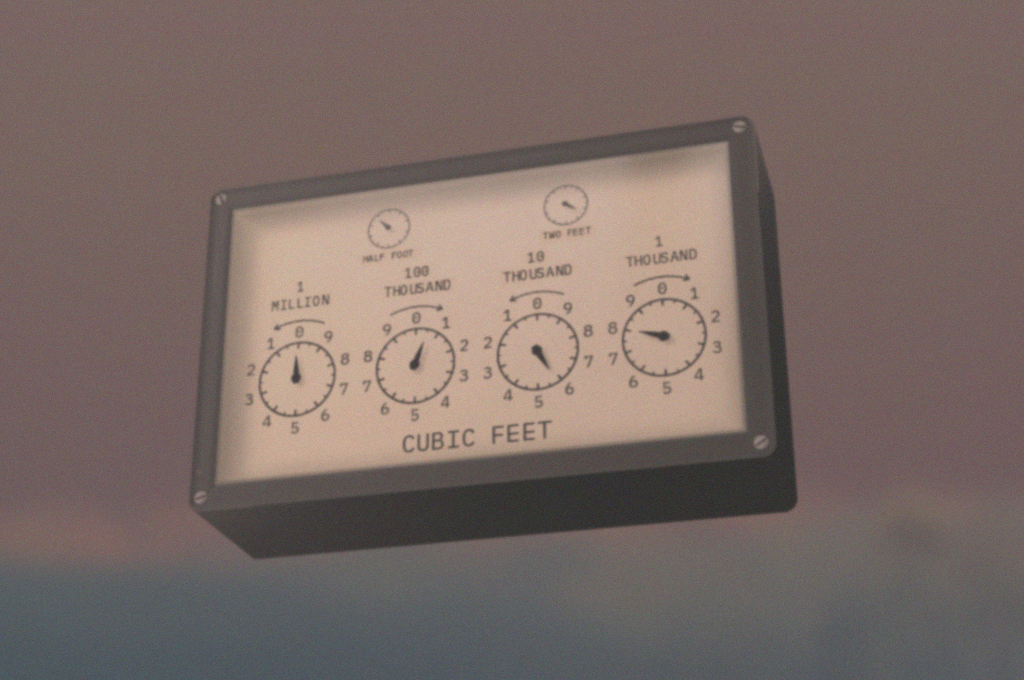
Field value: 5800 ft³
